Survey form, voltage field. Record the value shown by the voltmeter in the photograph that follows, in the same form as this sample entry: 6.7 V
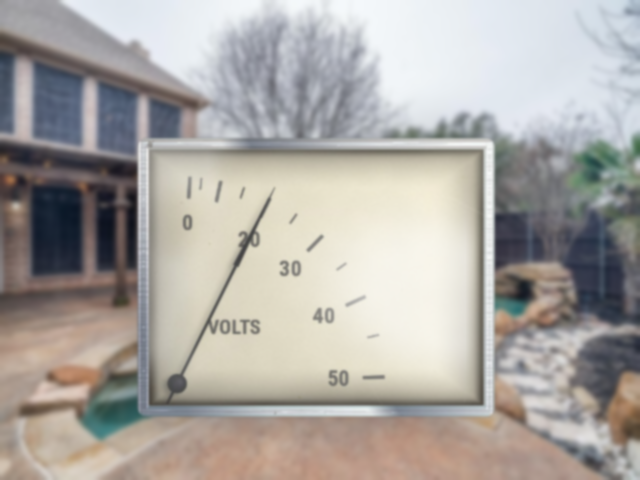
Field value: 20 V
